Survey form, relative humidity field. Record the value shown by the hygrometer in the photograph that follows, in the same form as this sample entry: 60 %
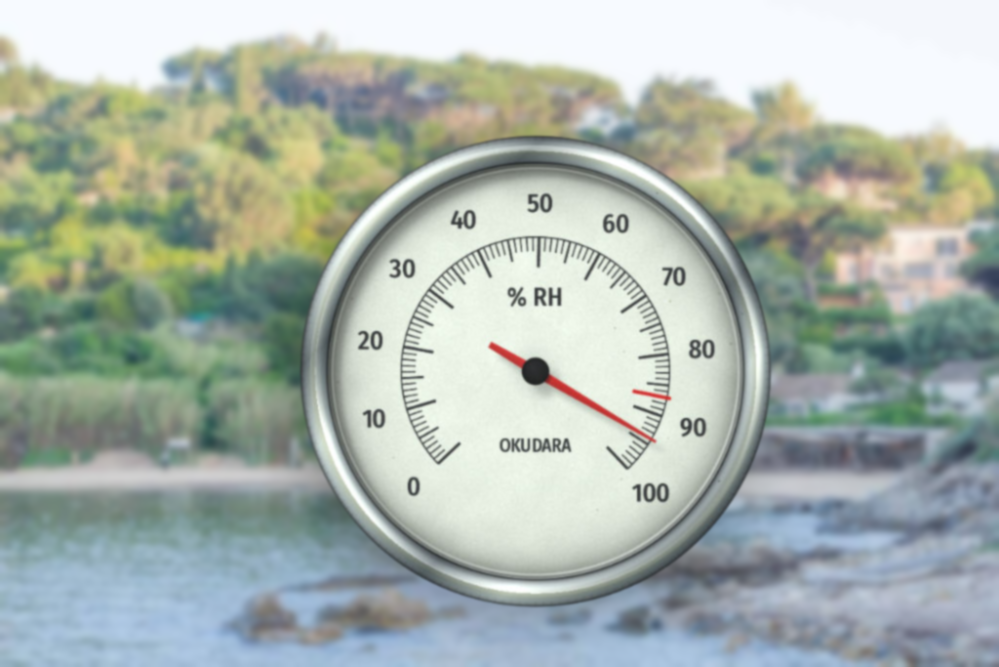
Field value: 94 %
